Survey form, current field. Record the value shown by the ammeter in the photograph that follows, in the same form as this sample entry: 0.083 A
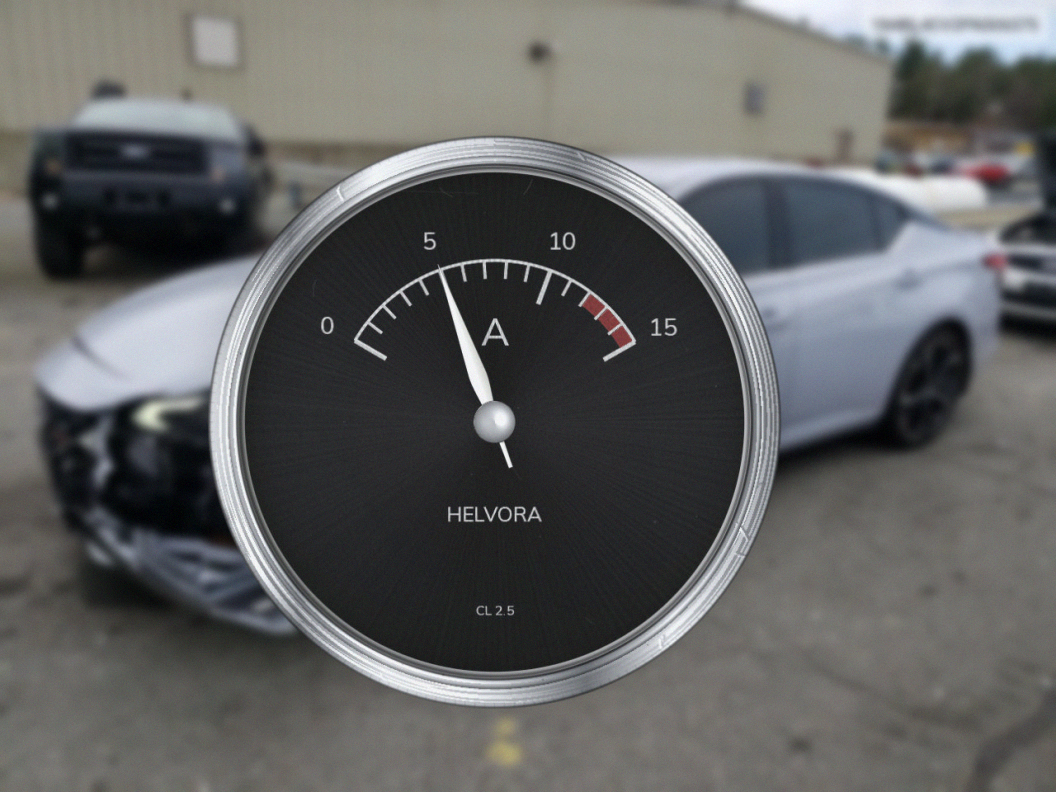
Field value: 5 A
